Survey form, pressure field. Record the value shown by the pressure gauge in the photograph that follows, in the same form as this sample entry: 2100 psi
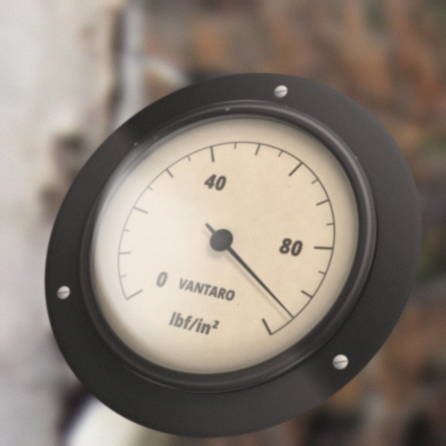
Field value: 95 psi
